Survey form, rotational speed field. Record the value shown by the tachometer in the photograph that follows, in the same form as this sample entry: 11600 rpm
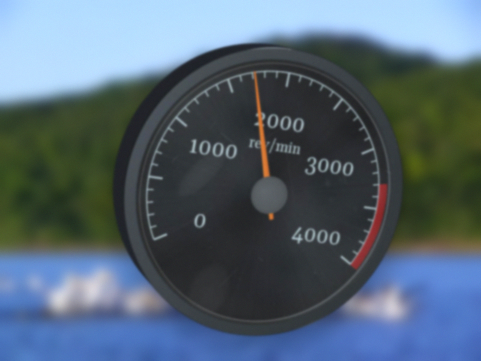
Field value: 1700 rpm
